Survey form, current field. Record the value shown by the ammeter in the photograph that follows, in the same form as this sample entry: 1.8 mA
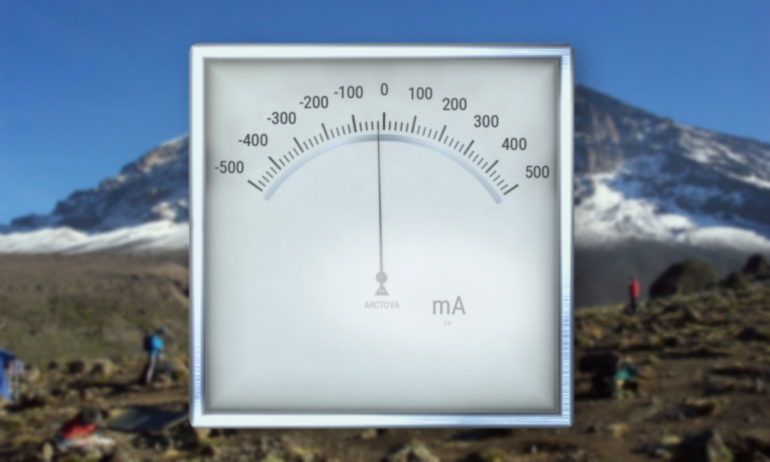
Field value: -20 mA
